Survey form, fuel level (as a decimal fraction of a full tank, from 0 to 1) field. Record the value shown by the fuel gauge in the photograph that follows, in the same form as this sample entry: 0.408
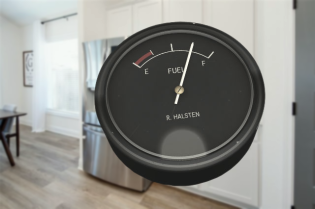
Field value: 0.75
